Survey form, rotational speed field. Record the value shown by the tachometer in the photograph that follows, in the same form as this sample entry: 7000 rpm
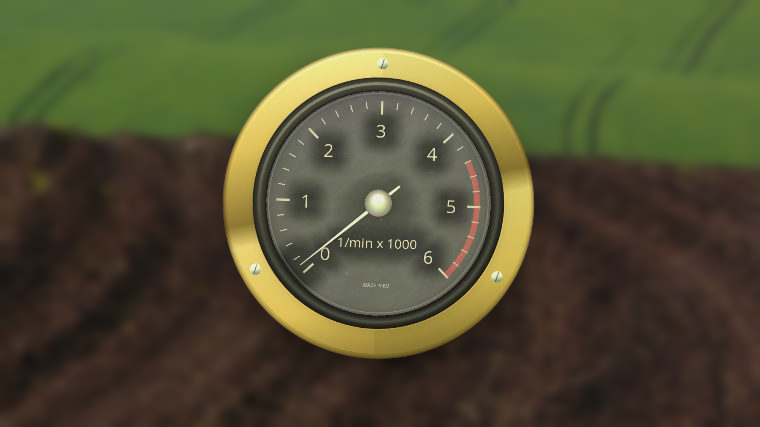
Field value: 100 rpm
